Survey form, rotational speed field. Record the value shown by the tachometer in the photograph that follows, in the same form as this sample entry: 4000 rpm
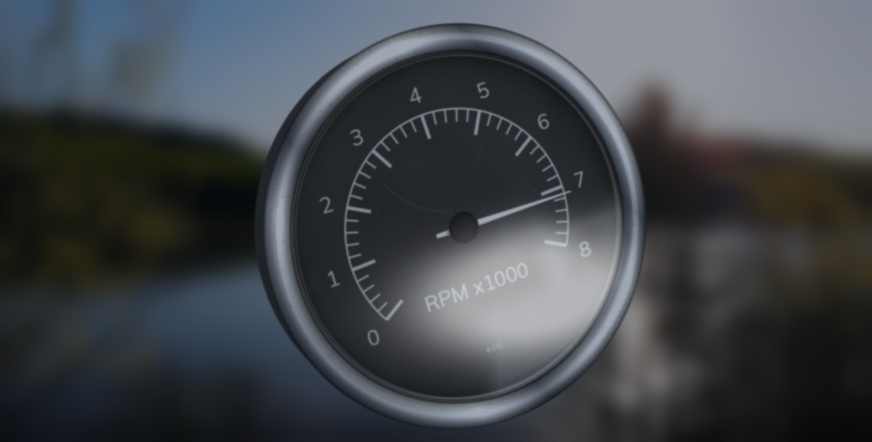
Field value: 7100 rpm
